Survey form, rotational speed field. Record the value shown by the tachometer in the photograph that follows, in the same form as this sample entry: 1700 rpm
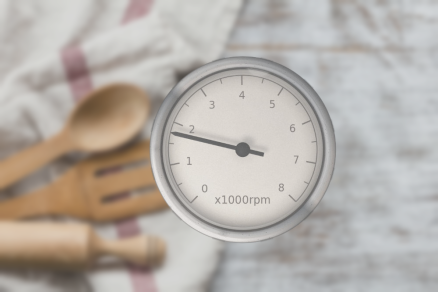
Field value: 1750 rpm
